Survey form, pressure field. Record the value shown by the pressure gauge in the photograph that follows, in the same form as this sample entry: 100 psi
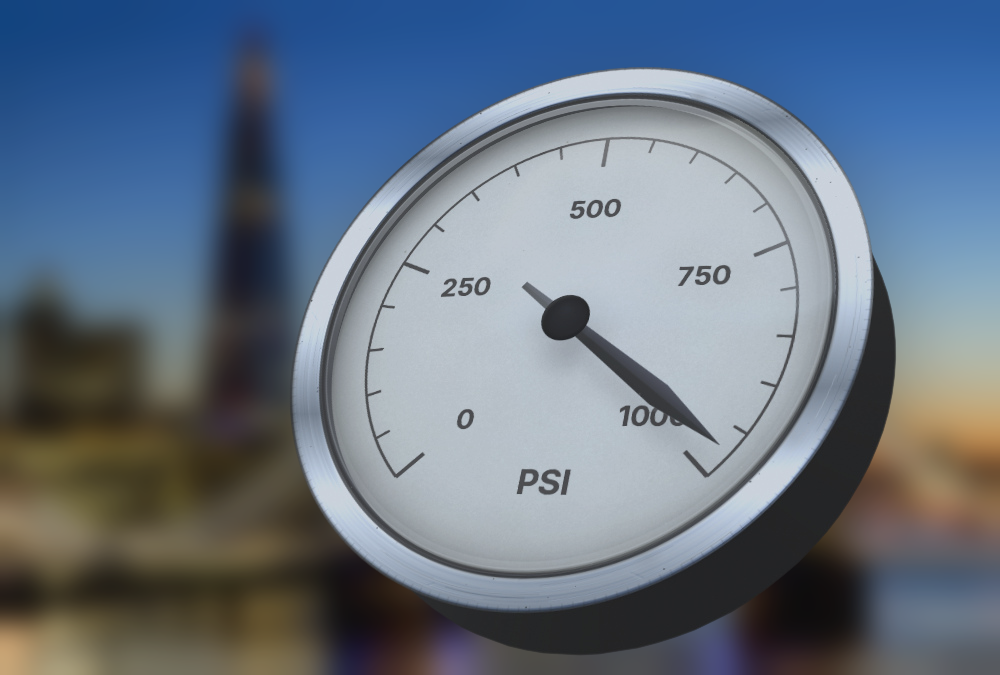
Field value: 975 psi
